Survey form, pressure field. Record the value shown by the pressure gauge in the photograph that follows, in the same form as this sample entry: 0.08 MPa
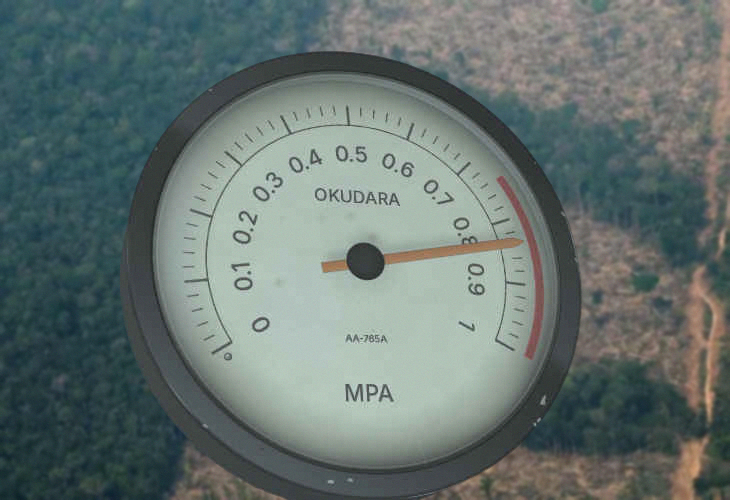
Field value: 0.84 MPa
